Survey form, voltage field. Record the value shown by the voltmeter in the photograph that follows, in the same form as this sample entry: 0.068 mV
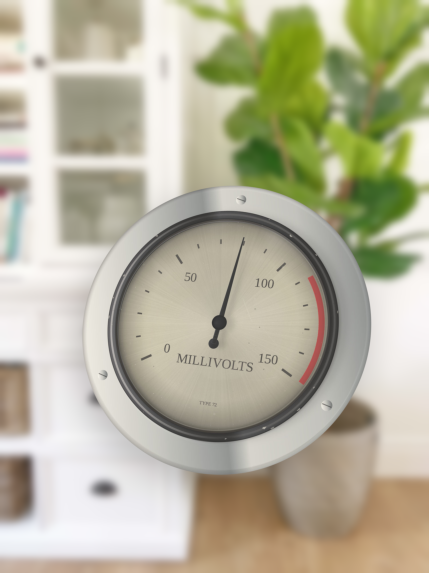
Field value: 80 mV
